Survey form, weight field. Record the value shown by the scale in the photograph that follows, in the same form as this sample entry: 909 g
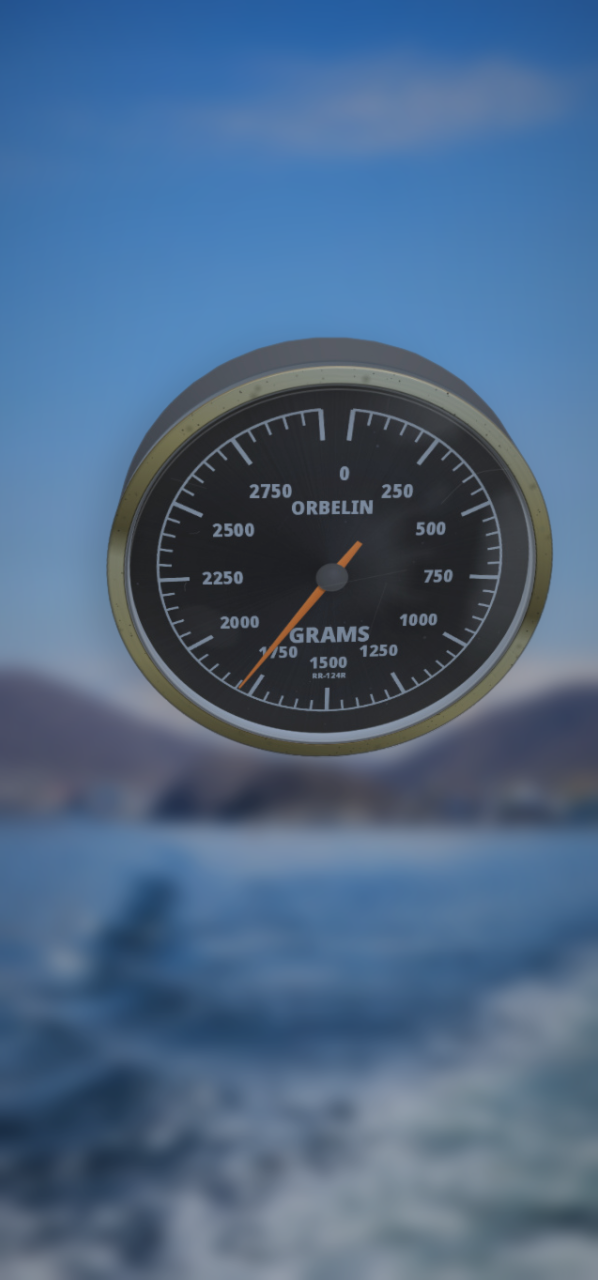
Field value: 1800 g
